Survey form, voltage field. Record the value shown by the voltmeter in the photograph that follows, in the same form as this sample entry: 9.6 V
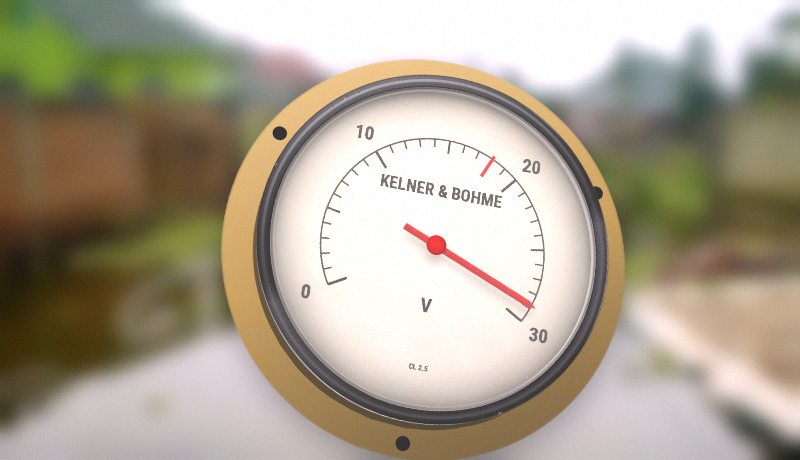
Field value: 29 V
